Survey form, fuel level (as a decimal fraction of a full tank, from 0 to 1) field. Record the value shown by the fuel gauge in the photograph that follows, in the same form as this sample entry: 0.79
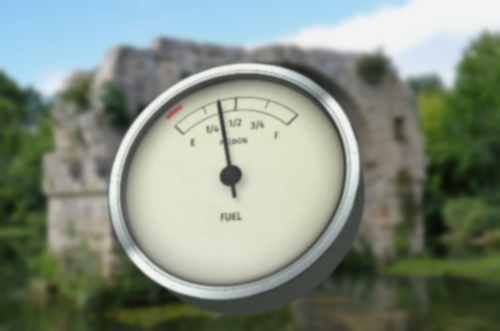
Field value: 0.375
